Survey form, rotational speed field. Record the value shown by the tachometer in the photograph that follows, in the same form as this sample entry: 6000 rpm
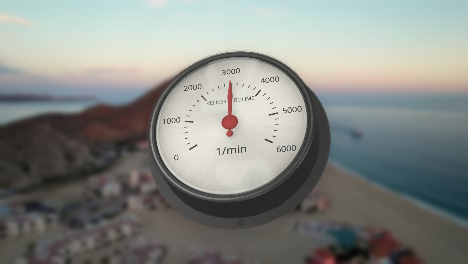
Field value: 3000 rpm
